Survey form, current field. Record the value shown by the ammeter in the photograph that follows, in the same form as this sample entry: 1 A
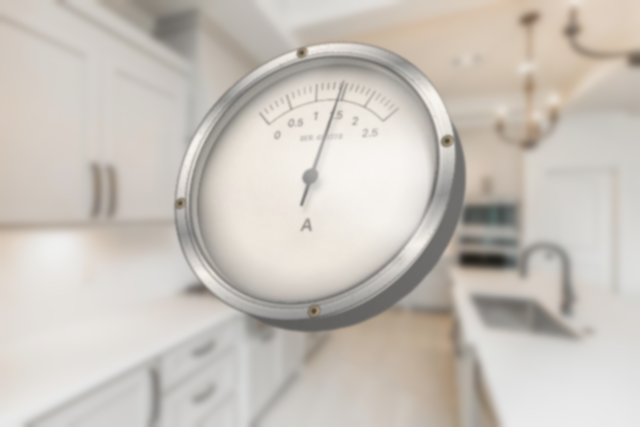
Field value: 1.5 A
